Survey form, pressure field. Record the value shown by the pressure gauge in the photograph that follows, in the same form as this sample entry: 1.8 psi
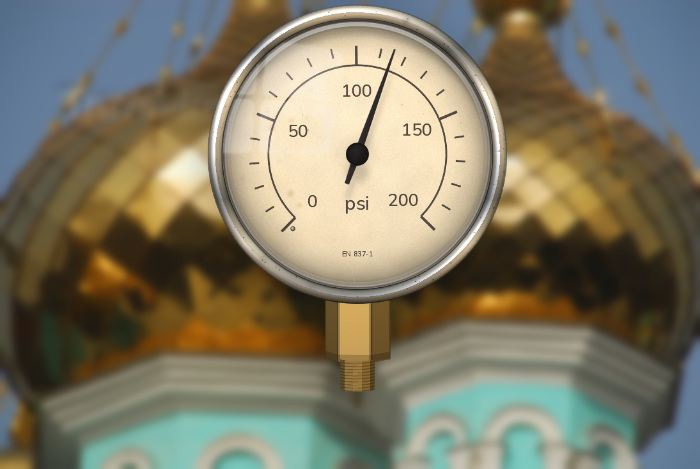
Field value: 115 psi
